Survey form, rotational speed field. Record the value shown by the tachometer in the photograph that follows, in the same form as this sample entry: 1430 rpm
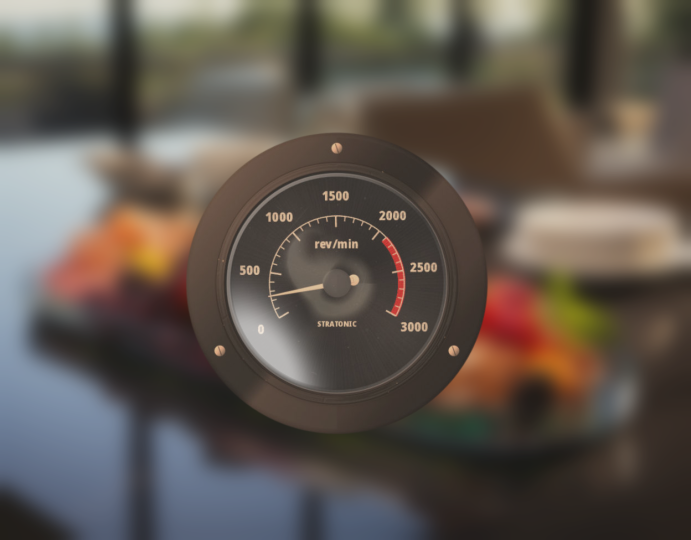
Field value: 250 rpm
